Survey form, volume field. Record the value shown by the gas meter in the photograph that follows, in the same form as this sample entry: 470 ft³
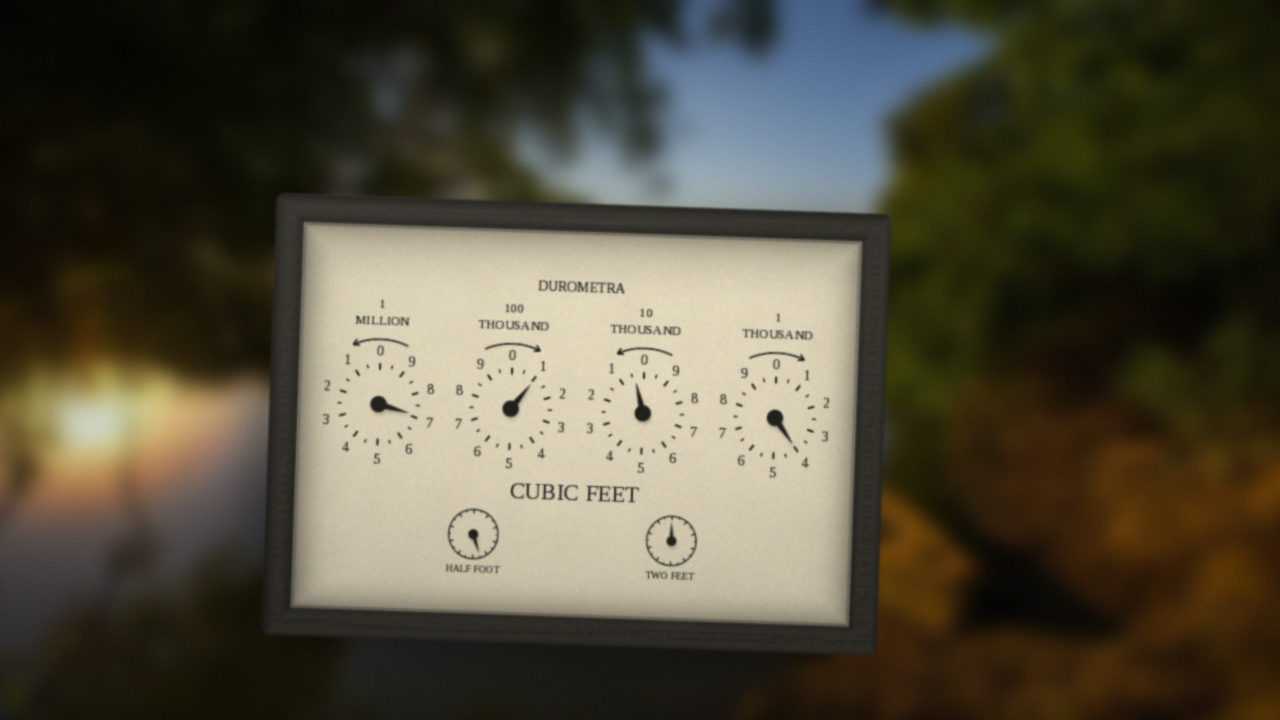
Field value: 710400 ft³
